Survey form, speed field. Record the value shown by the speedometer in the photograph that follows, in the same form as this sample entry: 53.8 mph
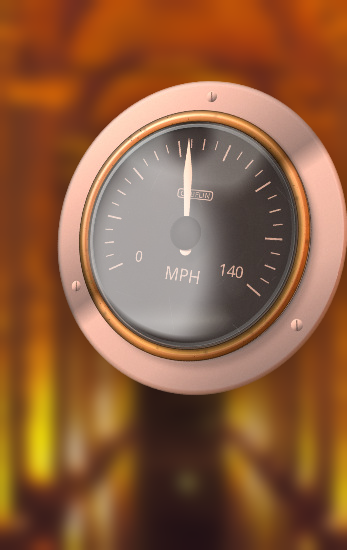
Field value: 65 mph
